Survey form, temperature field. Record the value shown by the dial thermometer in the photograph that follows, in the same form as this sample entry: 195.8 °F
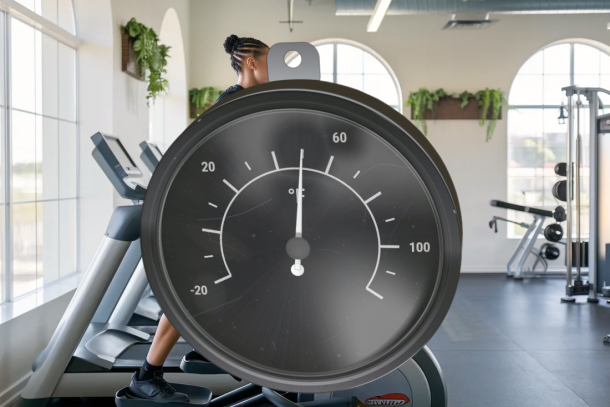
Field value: 50 °F
